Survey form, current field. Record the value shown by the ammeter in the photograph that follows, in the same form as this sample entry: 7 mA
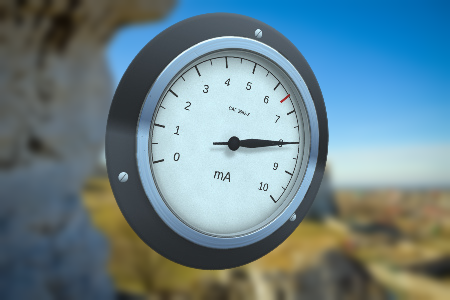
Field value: 8 mA
